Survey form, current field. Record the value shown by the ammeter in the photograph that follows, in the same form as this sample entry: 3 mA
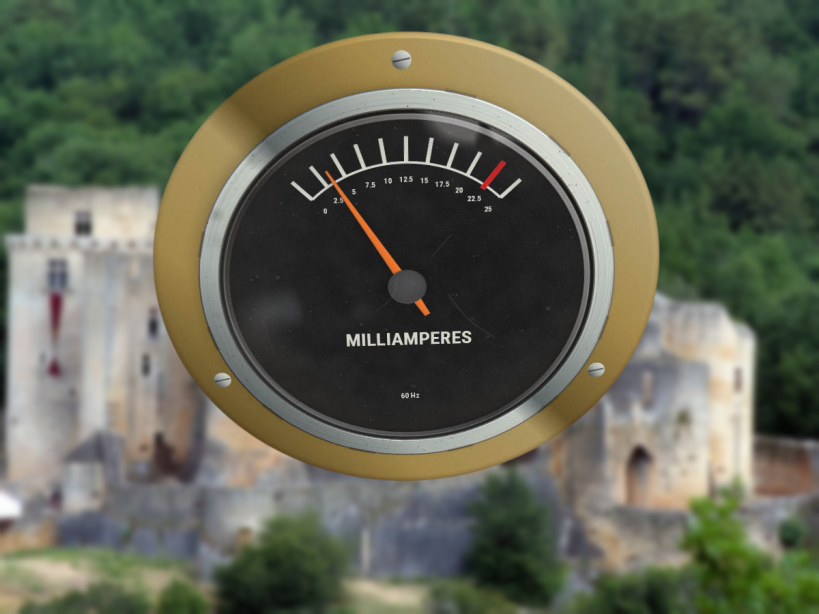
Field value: 3.75 mA
